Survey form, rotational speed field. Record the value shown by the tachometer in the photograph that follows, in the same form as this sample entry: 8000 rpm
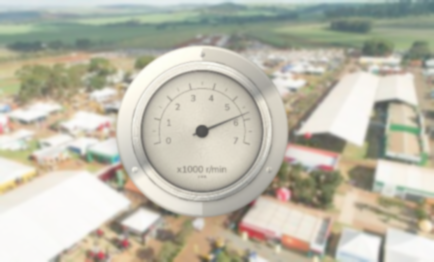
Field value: 5750 rpm
